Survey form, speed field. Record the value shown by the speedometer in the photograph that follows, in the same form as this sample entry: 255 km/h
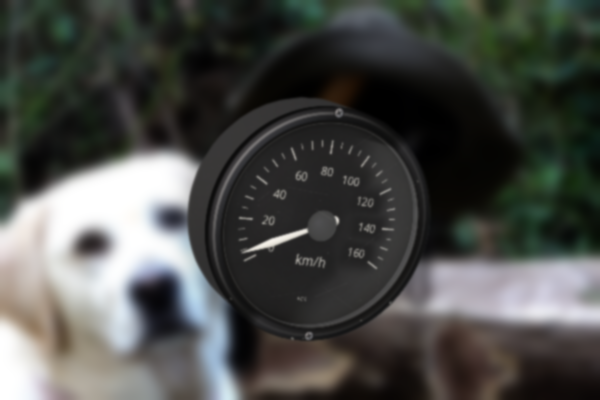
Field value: 5 km/h
